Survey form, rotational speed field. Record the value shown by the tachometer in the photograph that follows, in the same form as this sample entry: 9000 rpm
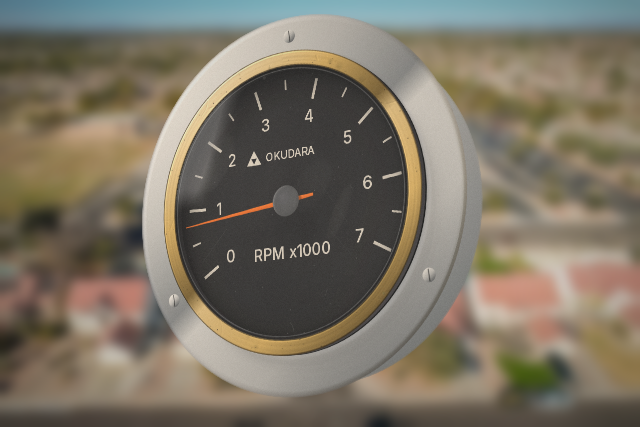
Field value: 750 rpm
